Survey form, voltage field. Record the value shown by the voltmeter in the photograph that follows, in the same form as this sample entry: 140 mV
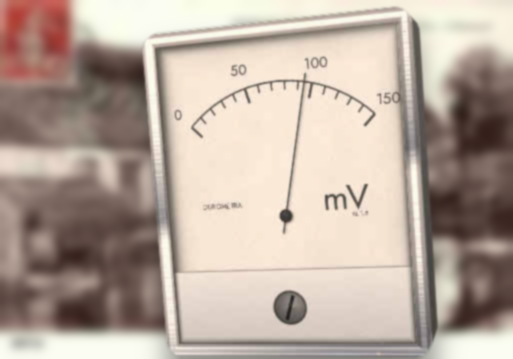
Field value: 95 mV
